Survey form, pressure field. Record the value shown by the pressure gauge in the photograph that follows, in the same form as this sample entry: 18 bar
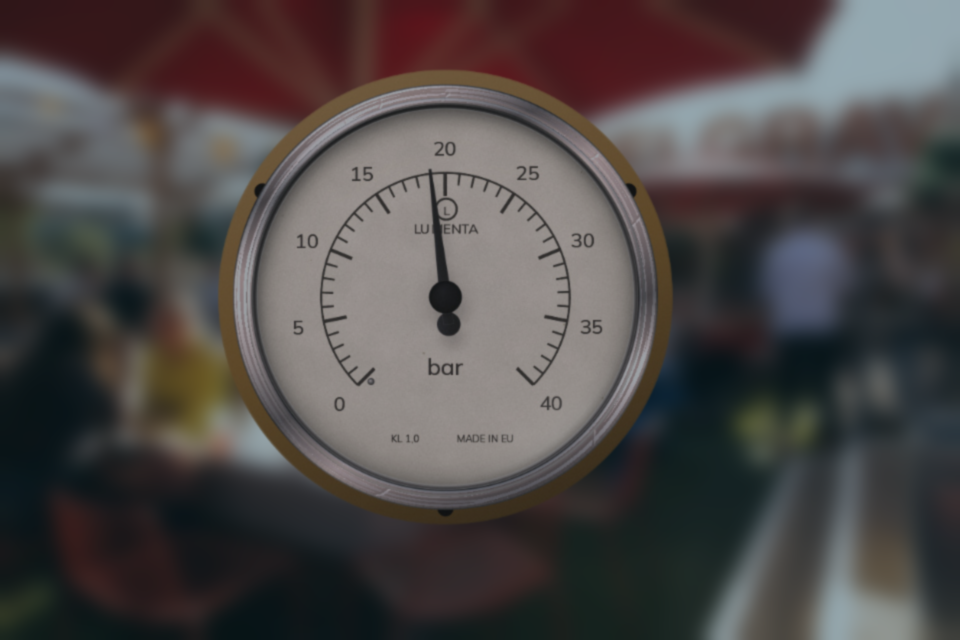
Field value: 19 bar
